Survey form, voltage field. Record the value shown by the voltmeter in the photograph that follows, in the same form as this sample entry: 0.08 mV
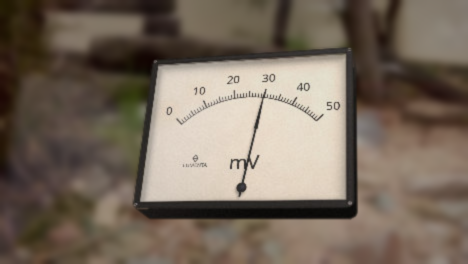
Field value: 30 mV
